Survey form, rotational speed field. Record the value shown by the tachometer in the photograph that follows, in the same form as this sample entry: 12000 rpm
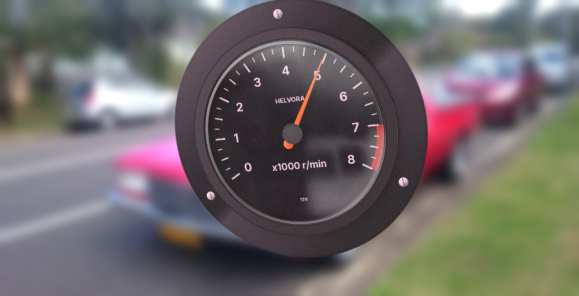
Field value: 5000 rpm
